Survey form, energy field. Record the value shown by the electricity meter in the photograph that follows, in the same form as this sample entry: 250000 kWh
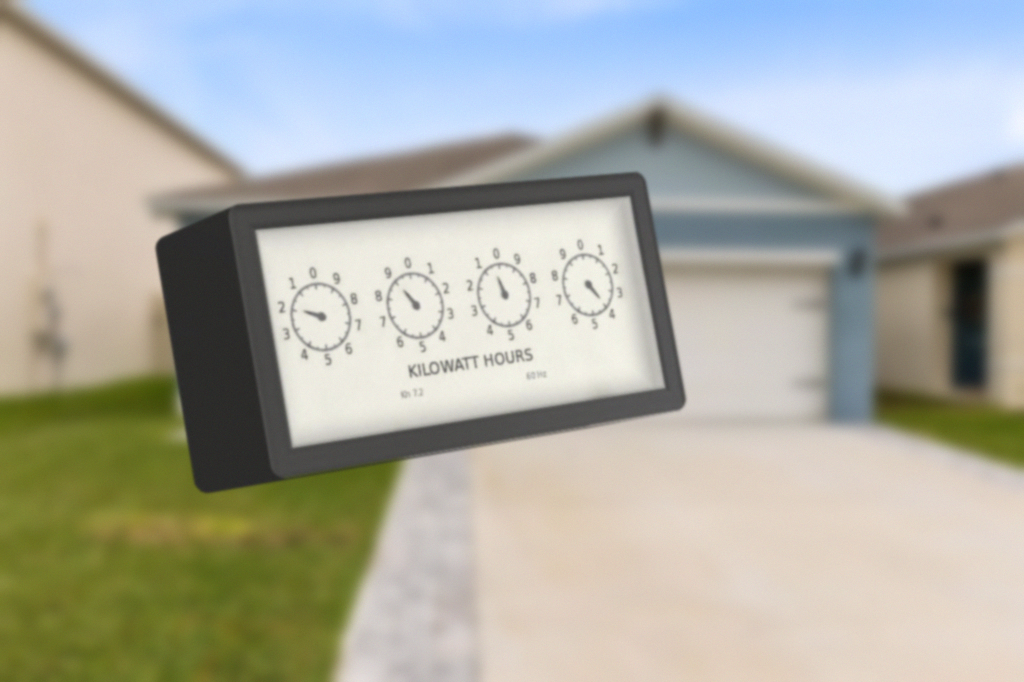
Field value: 1904 kWh
